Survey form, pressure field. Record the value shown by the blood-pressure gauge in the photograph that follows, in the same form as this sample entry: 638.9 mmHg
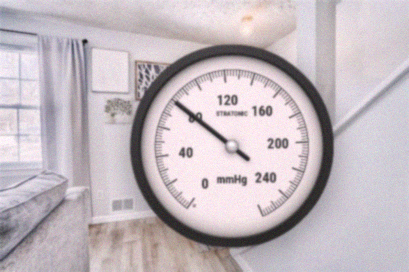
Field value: 80 mmHg
